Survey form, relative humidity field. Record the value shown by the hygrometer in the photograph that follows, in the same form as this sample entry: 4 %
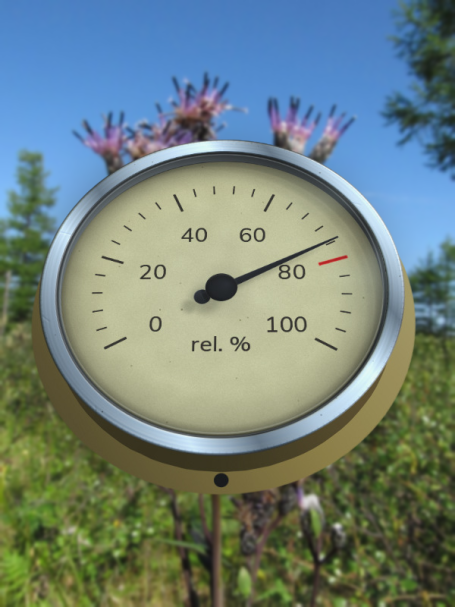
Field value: 76 %
